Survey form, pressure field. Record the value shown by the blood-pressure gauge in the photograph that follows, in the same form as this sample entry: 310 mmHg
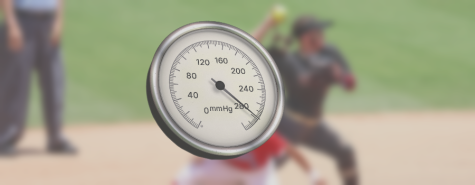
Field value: 280 mmHg
